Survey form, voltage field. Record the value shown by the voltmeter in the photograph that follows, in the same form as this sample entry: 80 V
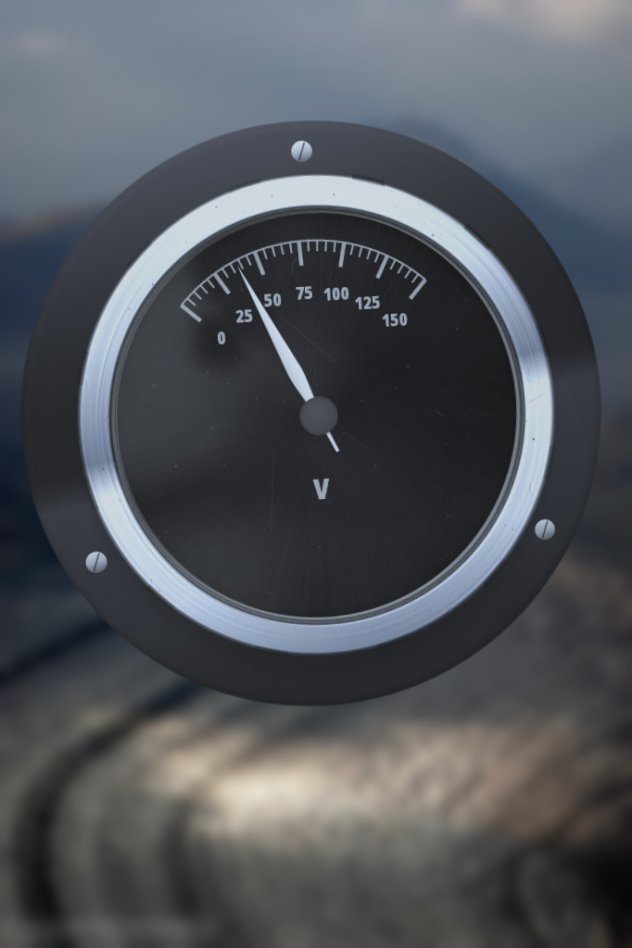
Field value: 37.5 V
